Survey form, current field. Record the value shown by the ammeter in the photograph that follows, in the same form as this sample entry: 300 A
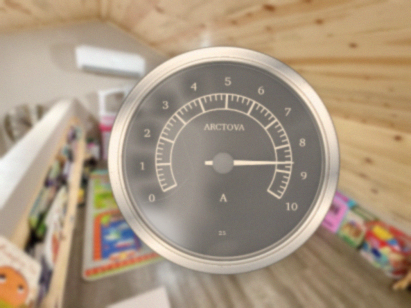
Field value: 8.6 A
